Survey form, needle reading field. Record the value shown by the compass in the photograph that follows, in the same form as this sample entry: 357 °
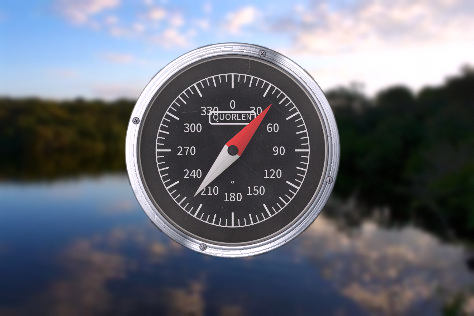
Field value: 40 °
